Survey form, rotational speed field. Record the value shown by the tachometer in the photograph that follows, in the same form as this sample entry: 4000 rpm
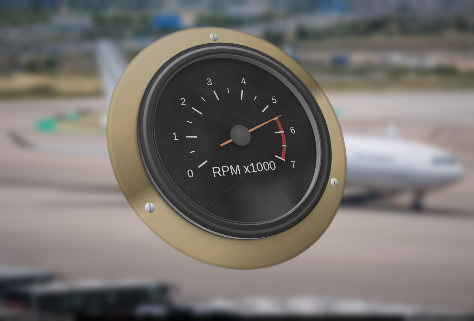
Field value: 5500 rpm
